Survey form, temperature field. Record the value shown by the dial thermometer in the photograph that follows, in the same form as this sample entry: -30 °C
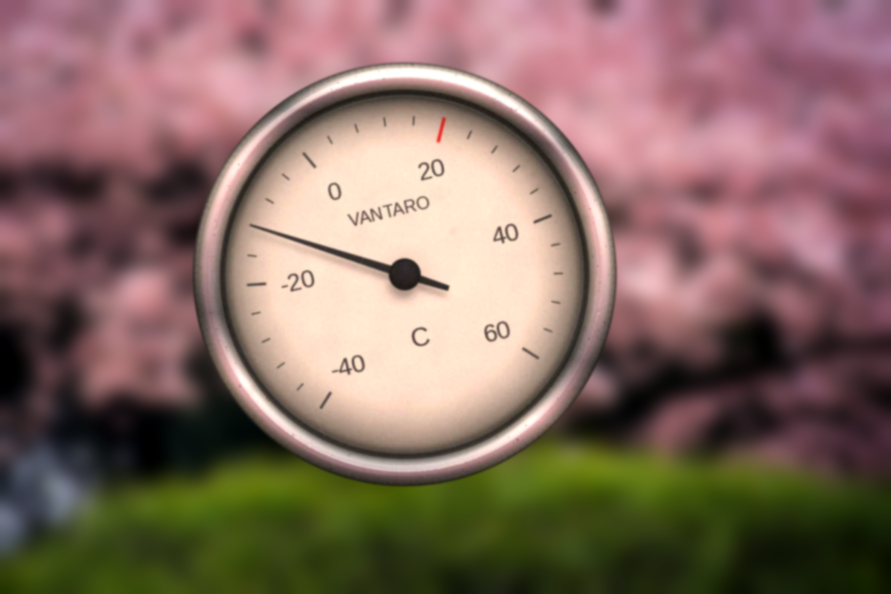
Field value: -12 °C
